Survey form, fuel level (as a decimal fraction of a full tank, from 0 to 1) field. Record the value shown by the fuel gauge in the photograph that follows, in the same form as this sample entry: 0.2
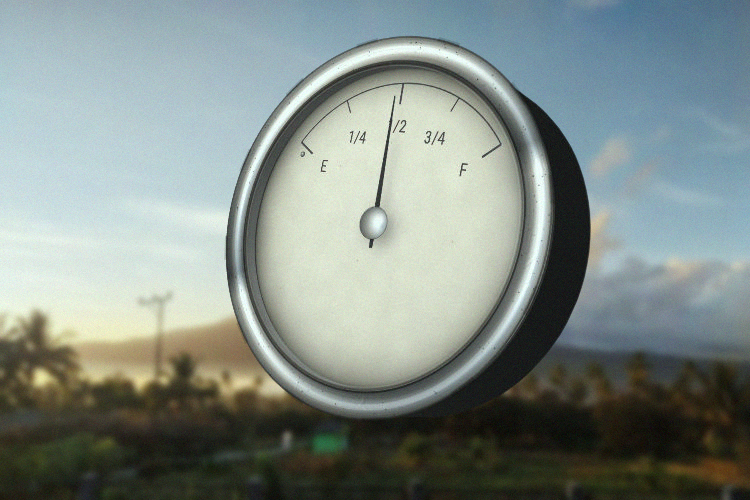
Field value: 0.5
